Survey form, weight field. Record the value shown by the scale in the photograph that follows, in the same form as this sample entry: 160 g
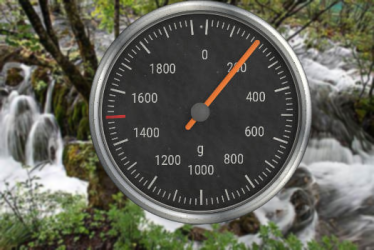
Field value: 200 g
